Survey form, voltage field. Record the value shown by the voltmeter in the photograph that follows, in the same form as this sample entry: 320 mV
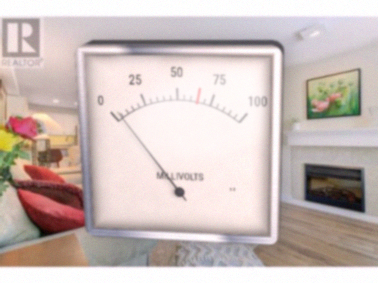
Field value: 5 mV
